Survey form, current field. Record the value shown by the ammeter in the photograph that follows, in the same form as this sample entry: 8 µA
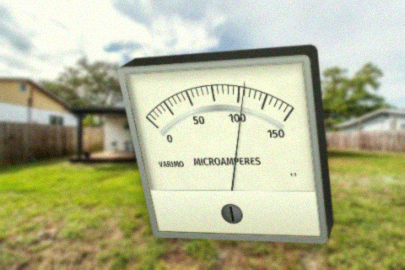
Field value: 105 µA
